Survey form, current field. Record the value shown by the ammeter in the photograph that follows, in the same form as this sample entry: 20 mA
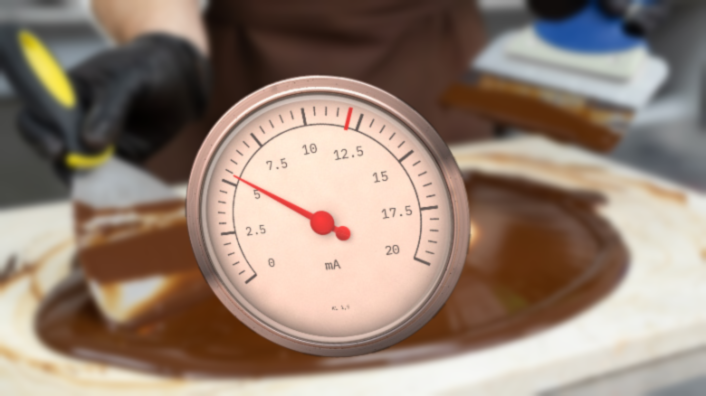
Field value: 5.5 mA
